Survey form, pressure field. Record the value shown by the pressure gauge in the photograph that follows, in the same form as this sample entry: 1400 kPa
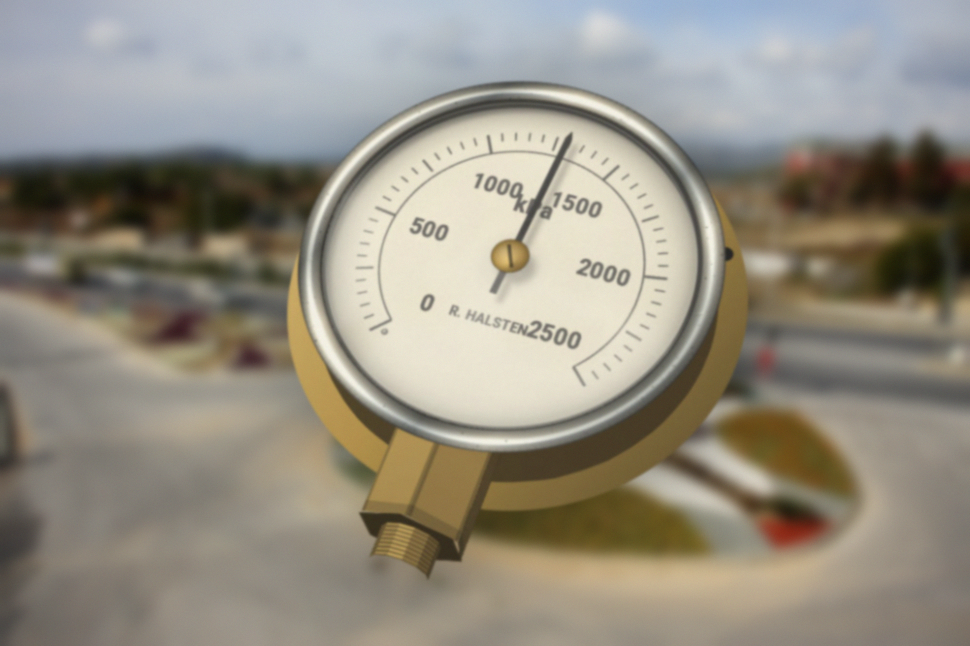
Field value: 1300 kPa
